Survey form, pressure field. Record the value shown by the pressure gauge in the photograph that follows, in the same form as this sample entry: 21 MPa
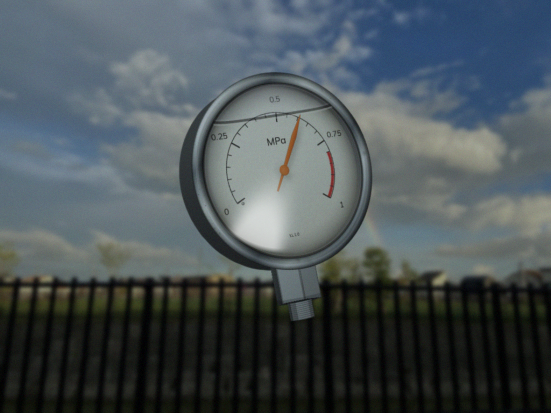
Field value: 0.6 MPa
